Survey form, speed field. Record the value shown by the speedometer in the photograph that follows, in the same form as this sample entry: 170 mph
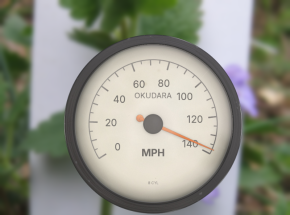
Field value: 137.5 mph
